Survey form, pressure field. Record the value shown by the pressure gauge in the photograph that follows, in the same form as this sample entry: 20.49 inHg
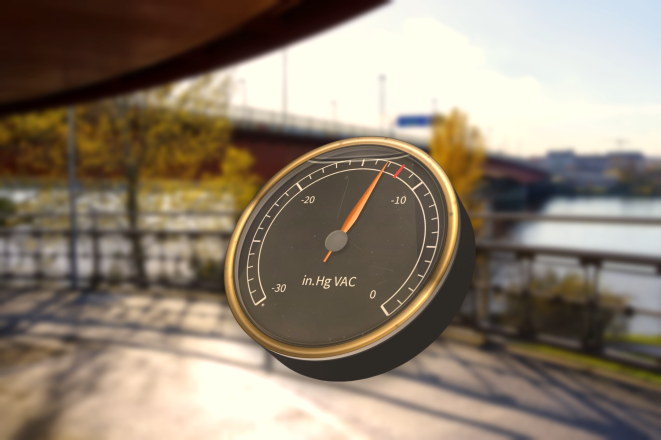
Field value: -13 inHg
